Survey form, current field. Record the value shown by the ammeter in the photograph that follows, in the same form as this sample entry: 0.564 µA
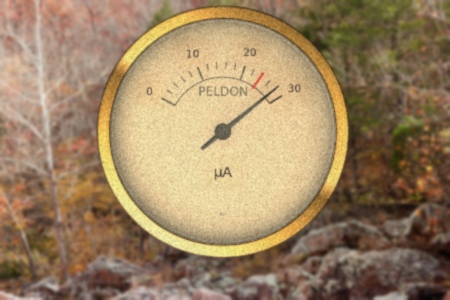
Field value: 28 µA
